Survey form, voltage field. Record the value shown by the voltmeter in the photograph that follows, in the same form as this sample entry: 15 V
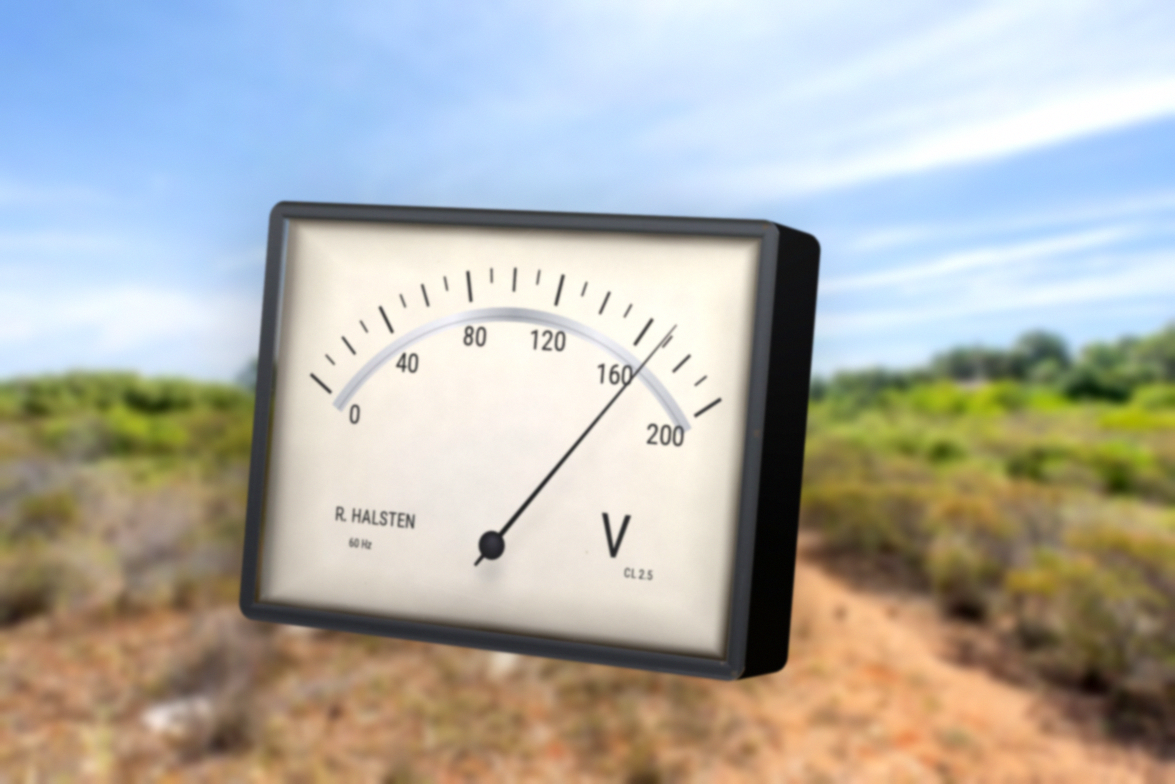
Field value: 170 V
